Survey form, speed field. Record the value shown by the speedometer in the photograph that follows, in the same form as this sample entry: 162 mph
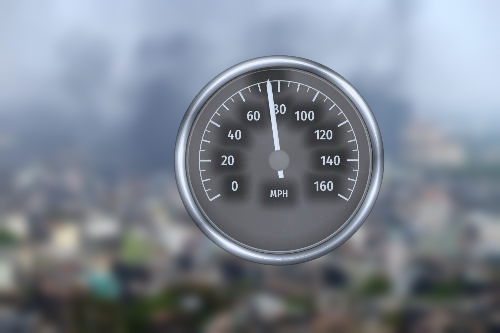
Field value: 75 mph
